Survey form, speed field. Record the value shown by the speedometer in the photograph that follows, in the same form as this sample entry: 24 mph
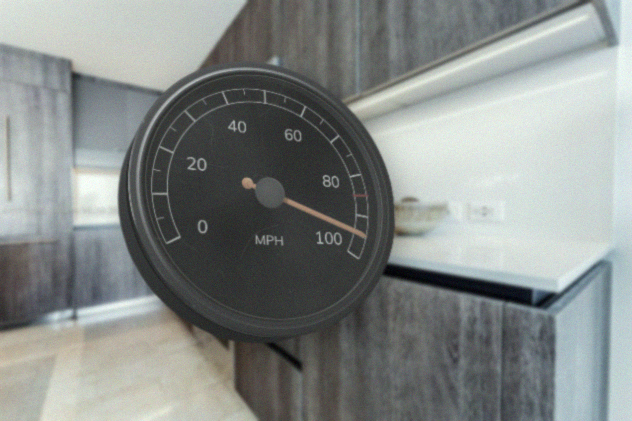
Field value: 95 mph
